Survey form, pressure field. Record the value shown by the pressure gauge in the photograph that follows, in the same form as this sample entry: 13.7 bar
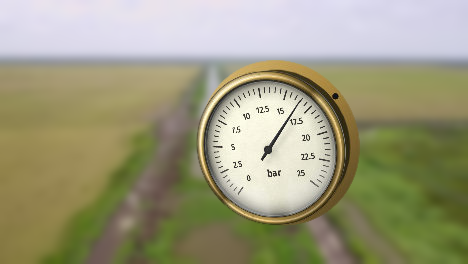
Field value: 16.5 bar
